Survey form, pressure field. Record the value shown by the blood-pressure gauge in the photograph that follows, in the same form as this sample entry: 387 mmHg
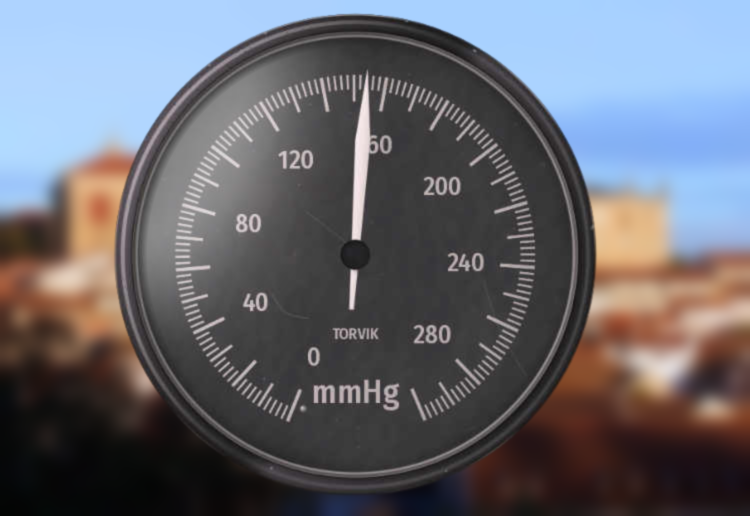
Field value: 154 mmHg
